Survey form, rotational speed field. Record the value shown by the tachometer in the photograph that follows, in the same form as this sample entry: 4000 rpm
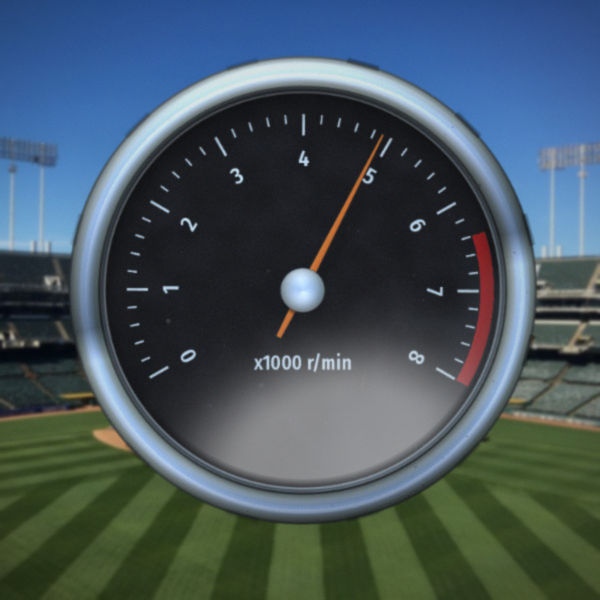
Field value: 4900 rpm
